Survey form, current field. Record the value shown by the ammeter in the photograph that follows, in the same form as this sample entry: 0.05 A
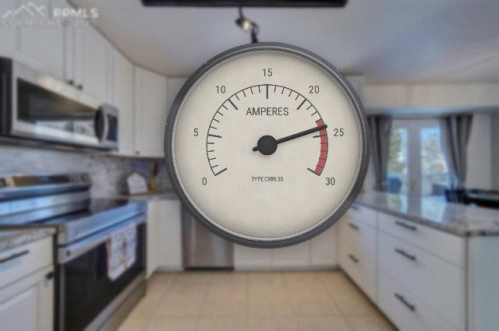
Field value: 24 A
